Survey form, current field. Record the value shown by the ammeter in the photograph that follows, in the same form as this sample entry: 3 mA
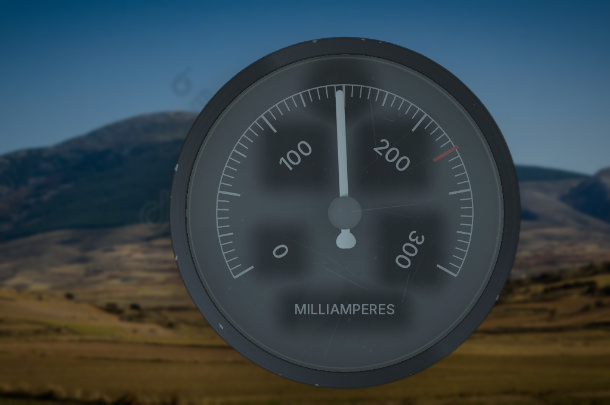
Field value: 147.5 mA
